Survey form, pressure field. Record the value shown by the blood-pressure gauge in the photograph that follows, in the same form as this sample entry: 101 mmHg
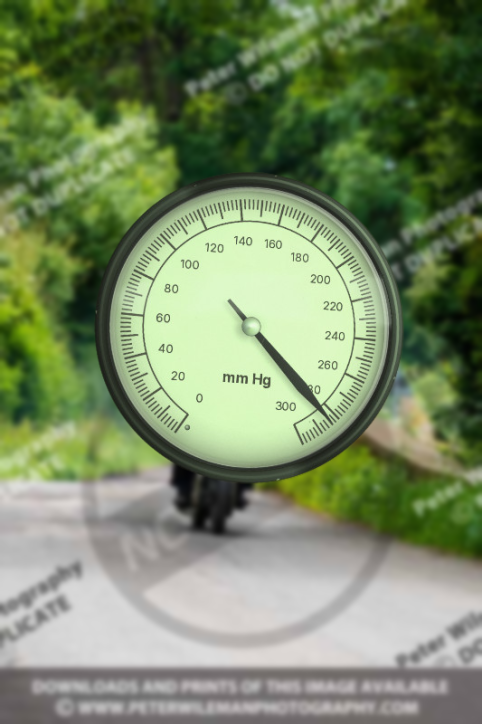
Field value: 284 mmHg
